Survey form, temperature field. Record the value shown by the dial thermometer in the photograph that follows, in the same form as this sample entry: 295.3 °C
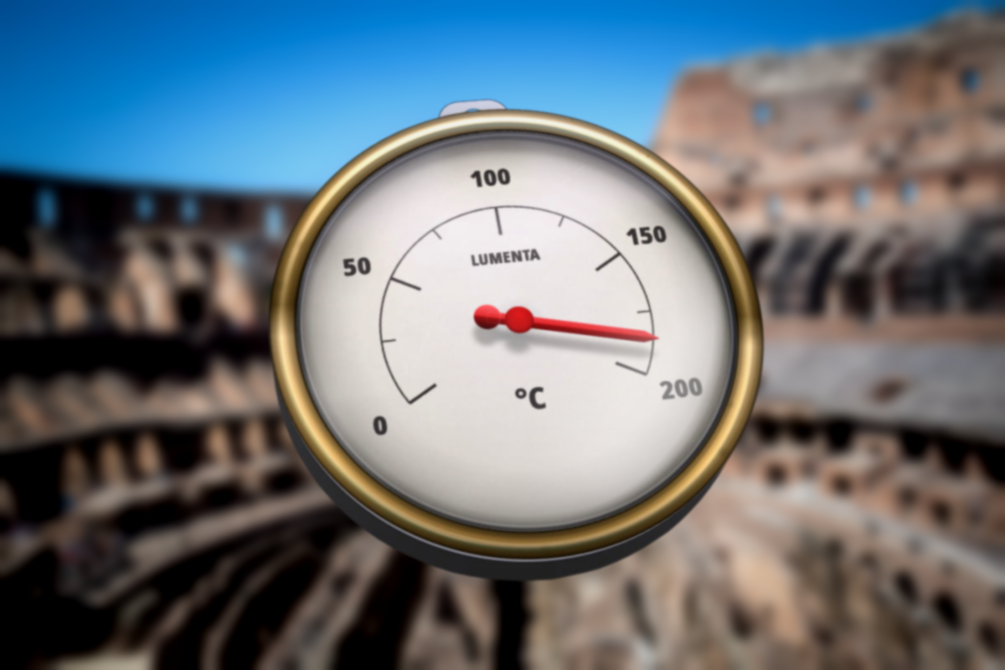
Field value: 187.5 °C
